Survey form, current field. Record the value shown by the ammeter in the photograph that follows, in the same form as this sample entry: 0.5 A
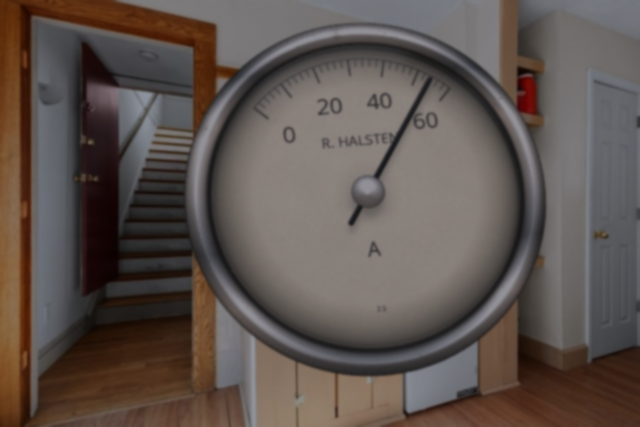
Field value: 54 A
